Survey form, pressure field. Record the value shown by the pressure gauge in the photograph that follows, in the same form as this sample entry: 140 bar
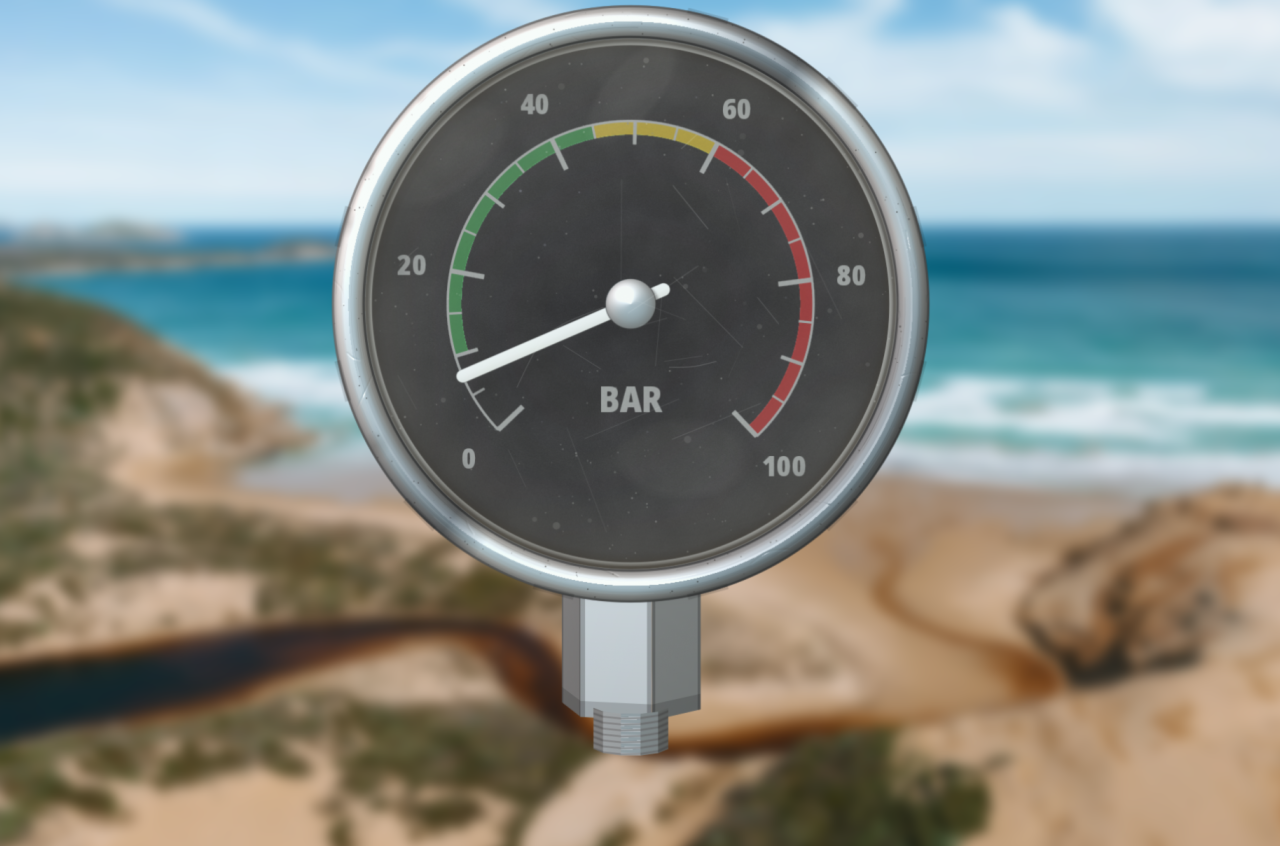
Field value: 7.5 bar
